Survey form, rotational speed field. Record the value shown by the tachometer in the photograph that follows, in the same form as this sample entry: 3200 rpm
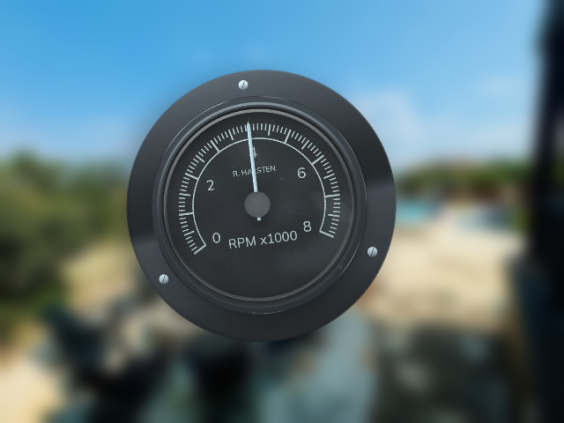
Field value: 4000 rpm
